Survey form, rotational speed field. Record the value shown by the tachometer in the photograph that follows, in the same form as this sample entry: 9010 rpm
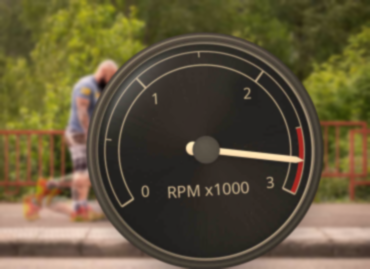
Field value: 2750 rpm
